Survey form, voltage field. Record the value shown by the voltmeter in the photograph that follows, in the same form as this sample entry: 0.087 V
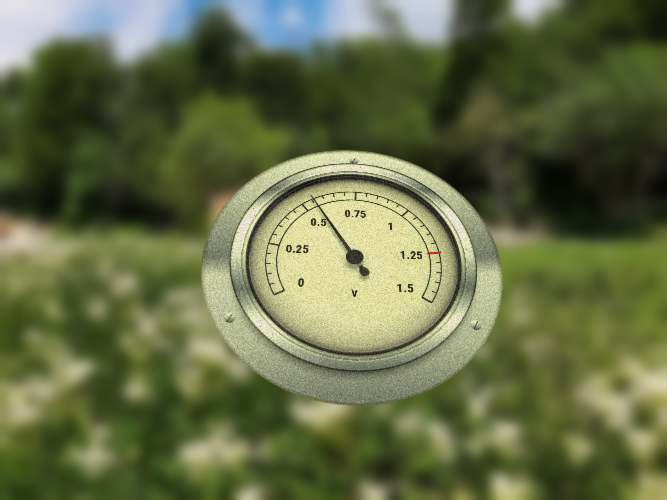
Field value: 0.55 V
